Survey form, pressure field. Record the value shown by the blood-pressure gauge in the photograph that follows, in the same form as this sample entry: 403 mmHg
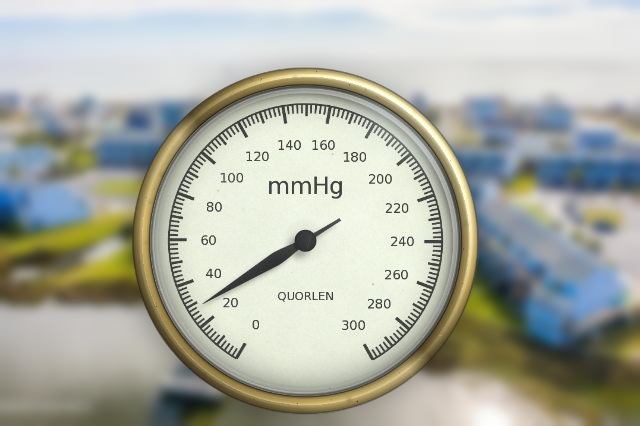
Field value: 28 mmHg
